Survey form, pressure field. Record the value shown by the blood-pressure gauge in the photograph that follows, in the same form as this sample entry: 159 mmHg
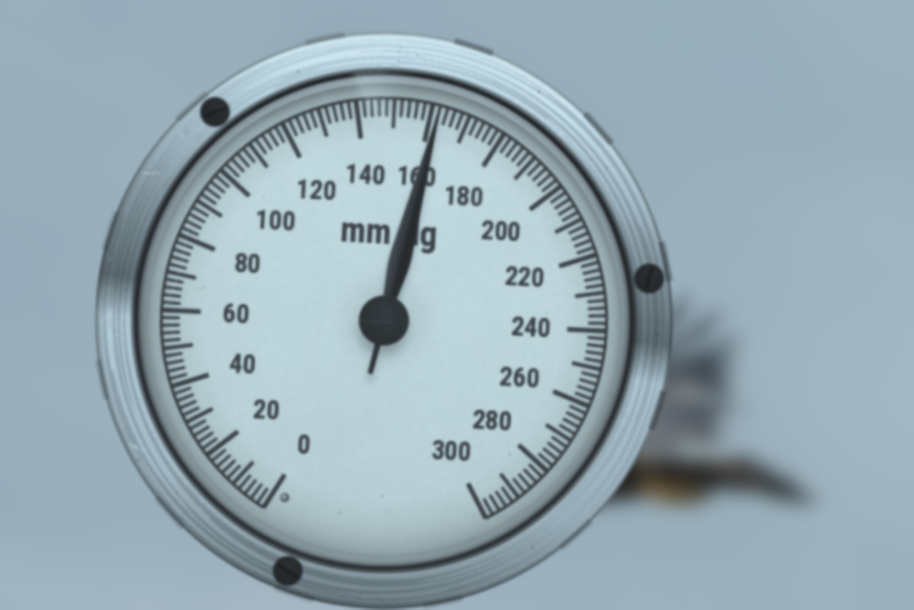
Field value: 162 mmHg
